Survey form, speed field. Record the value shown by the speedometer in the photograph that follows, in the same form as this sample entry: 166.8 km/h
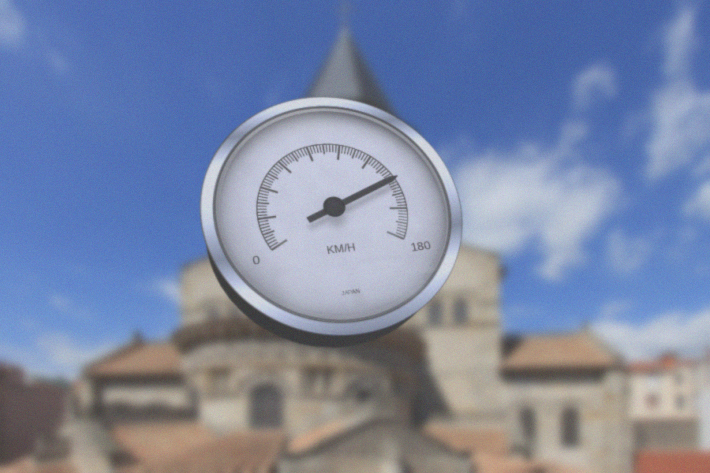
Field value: 140 km/h
